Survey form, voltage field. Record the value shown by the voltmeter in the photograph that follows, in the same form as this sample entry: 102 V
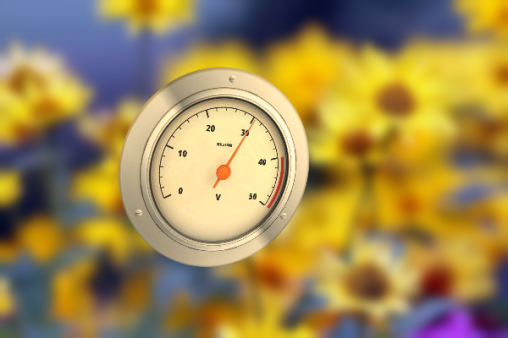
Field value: 30 V
